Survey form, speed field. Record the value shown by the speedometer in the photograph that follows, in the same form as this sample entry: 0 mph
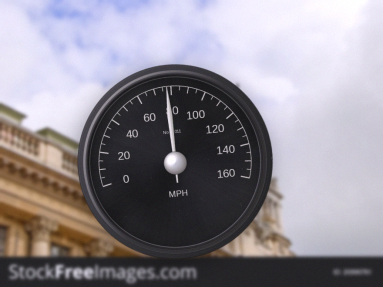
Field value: 77.5 mph
